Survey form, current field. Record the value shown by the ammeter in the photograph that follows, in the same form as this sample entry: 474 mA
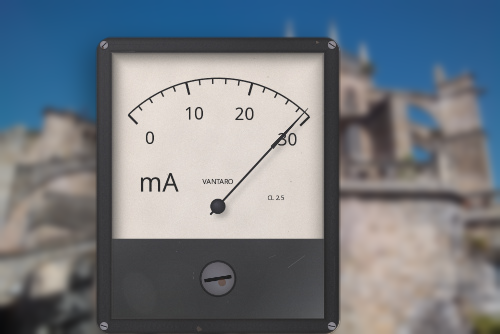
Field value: 29 mA
